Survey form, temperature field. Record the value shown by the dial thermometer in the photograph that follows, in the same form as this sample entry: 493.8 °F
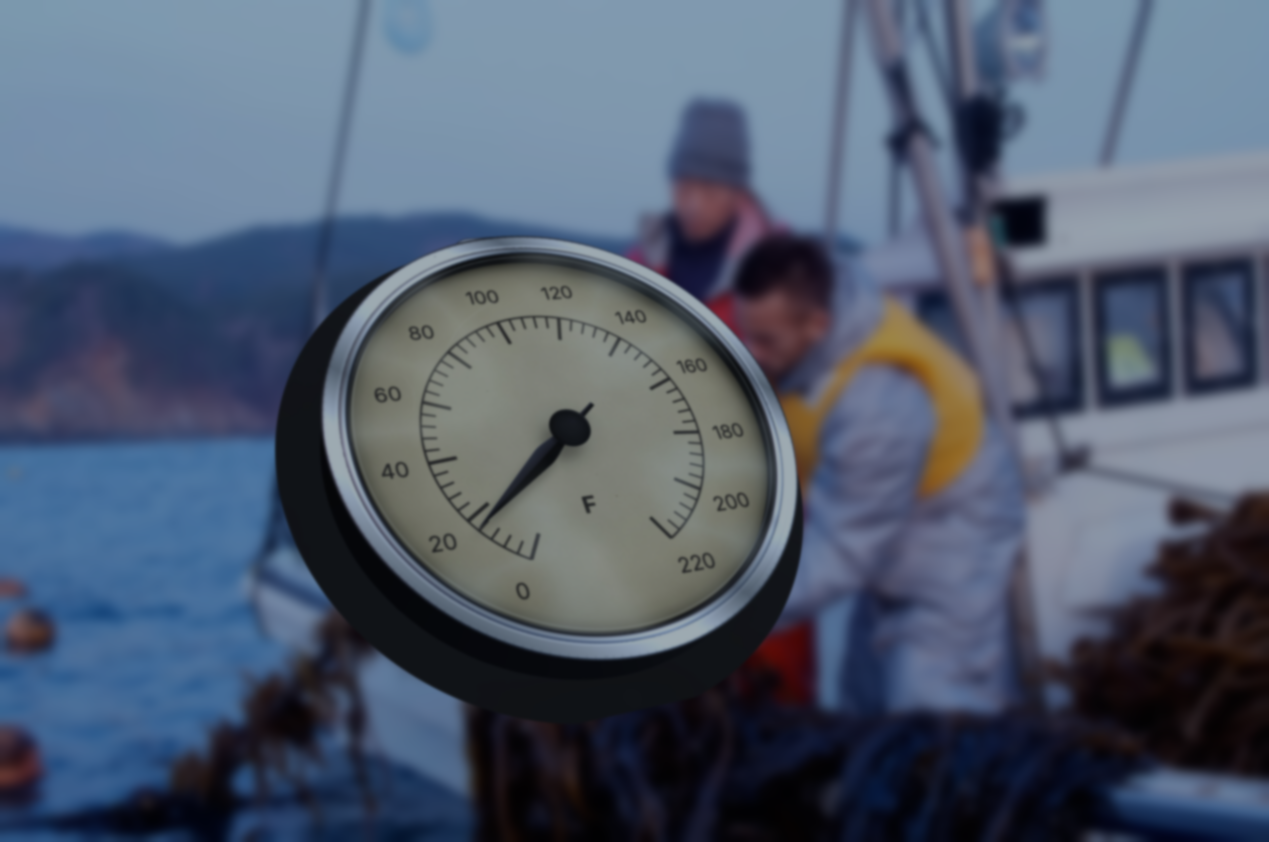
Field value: 16 °F
